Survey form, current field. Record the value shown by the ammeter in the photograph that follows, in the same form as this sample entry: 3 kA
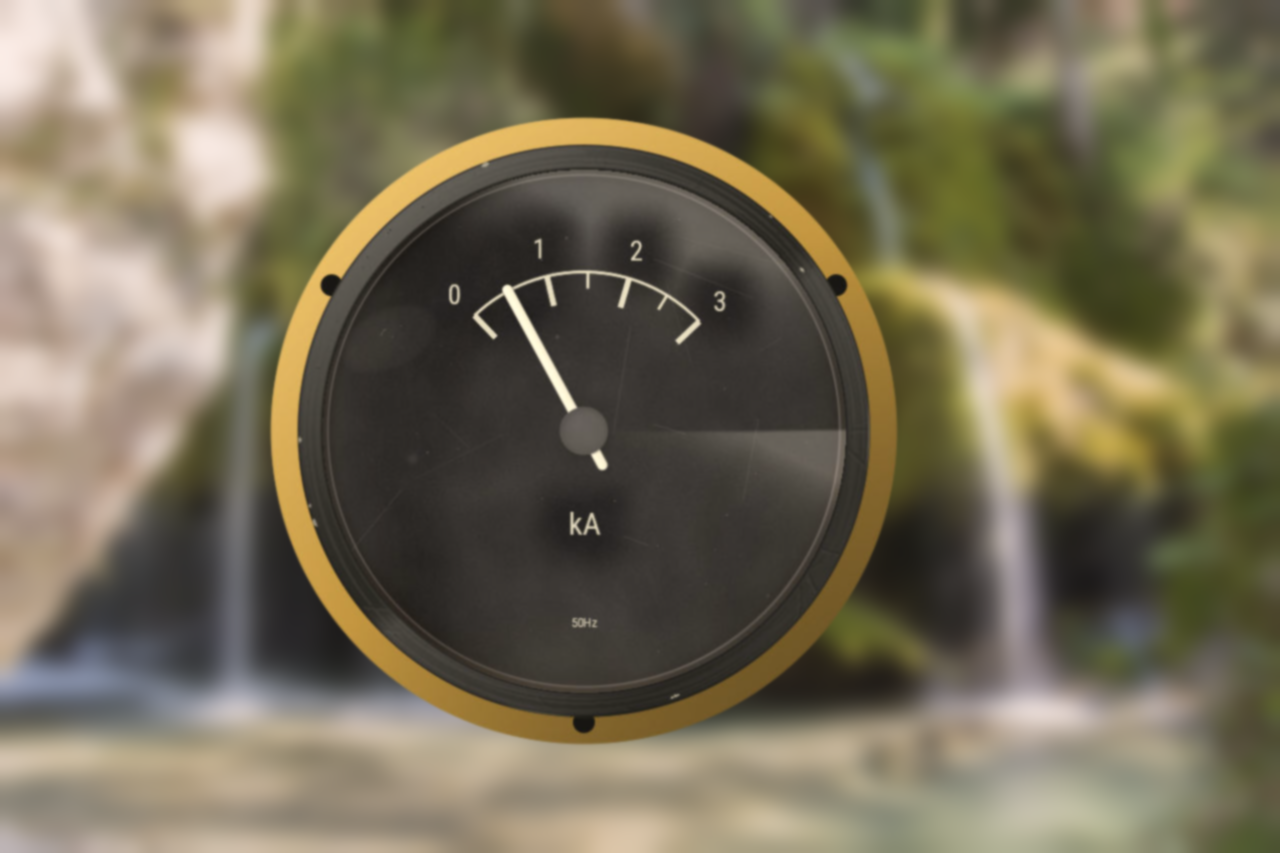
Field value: 0.5 kA
